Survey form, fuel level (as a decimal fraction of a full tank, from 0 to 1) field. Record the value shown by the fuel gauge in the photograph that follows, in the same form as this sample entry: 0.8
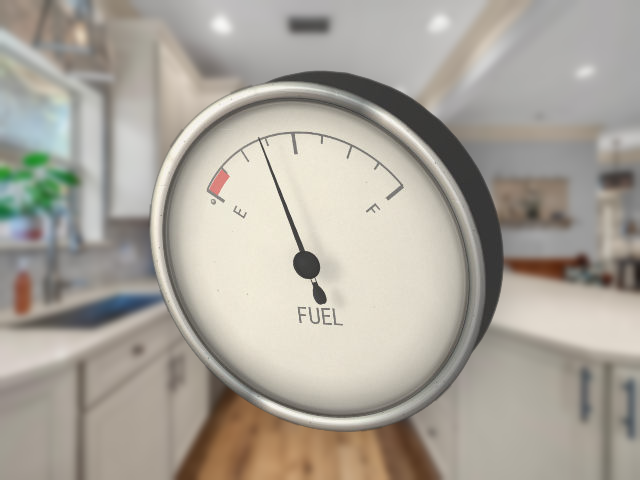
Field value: 0.375
